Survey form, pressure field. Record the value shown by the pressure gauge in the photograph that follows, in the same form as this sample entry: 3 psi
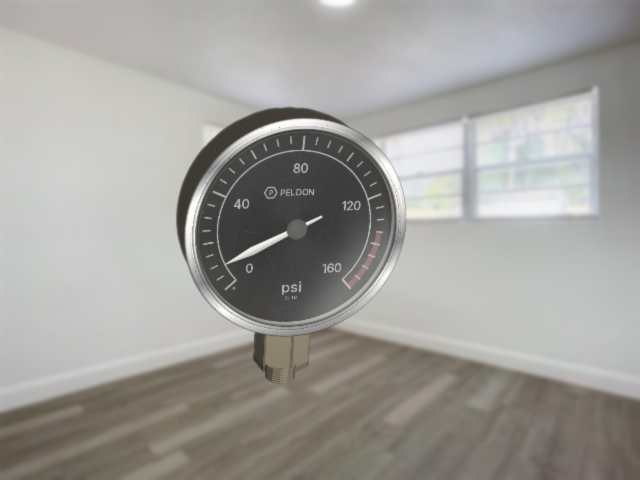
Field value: 10 psi
